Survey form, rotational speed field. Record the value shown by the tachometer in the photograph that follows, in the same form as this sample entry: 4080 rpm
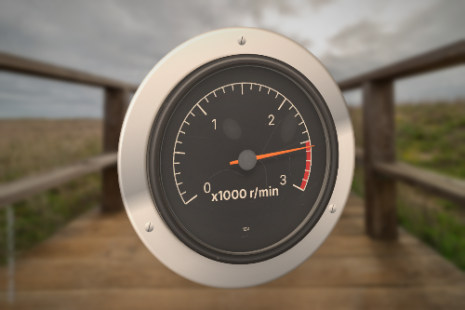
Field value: 2550 rpm
